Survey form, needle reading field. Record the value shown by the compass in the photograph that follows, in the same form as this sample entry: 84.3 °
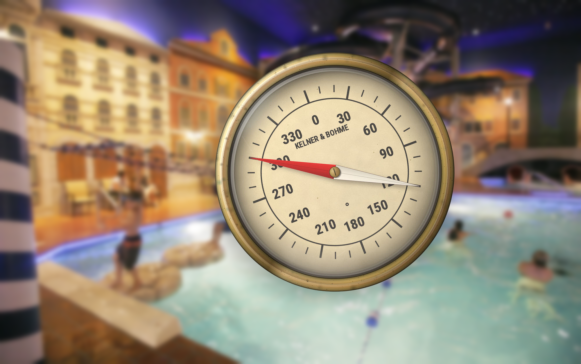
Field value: 300 °
